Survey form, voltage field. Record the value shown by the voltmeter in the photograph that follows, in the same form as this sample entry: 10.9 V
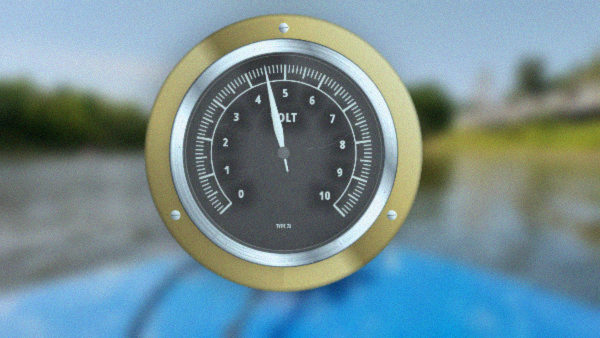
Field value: 4.5 V
